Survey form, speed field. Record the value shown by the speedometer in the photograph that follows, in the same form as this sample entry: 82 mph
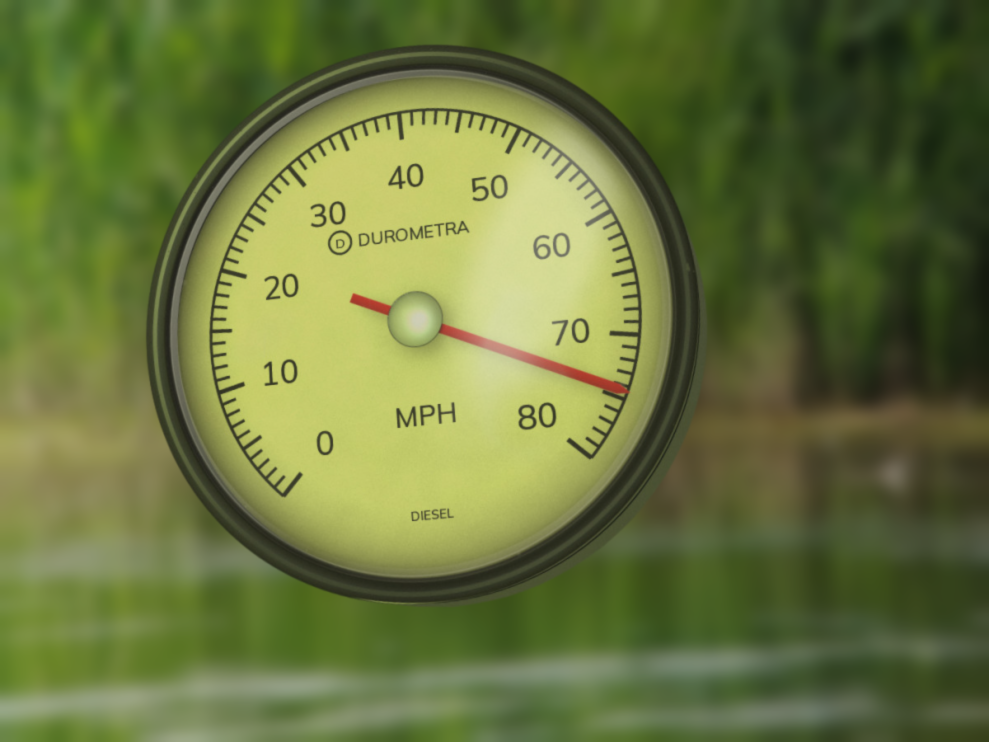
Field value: 74.5 mph
